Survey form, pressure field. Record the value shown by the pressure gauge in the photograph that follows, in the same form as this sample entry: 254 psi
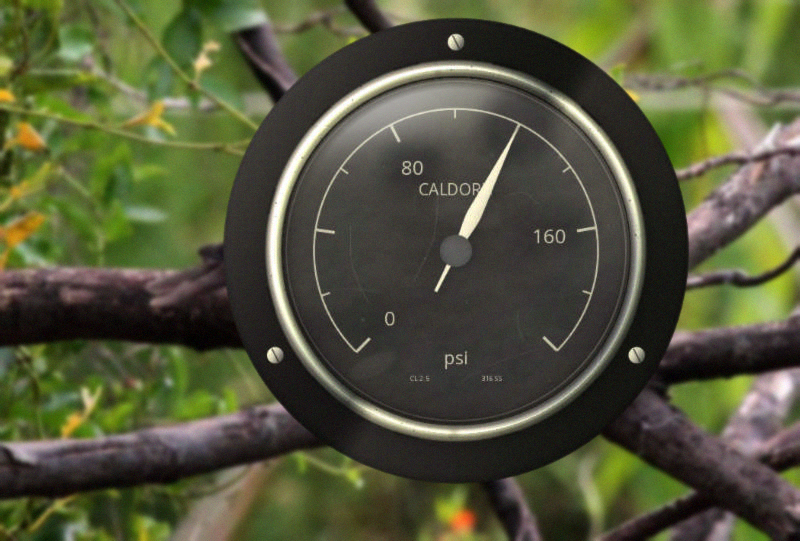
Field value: 120 psi
